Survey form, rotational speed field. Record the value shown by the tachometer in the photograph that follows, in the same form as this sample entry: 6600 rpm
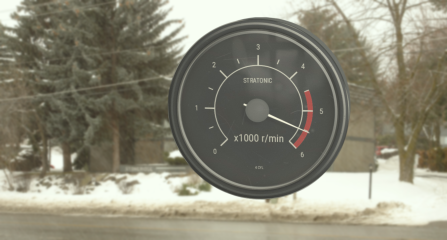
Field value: 5500 rpm
